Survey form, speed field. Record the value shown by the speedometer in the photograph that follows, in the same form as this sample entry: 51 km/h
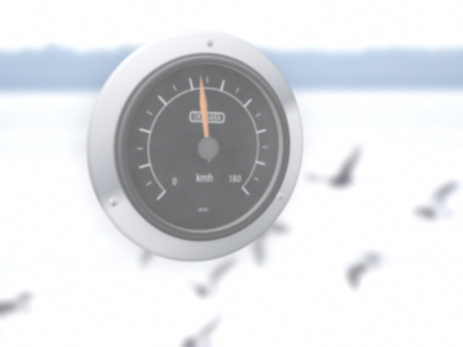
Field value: 85 km/h
